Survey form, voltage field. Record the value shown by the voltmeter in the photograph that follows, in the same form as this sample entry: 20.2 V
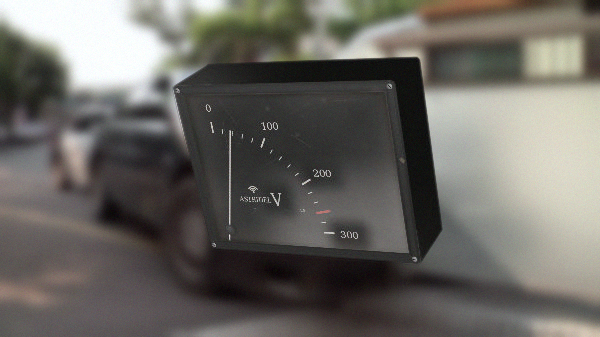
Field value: 40 V
